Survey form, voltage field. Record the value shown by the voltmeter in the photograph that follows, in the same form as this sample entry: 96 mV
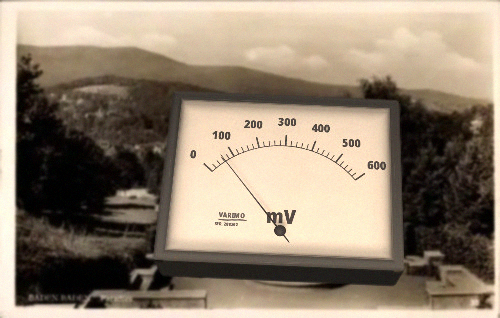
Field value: 60 mV
